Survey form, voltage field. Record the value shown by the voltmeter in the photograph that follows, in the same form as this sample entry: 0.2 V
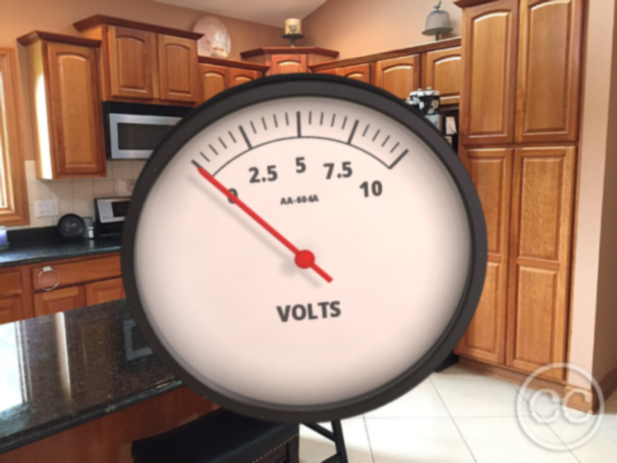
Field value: 0 V
